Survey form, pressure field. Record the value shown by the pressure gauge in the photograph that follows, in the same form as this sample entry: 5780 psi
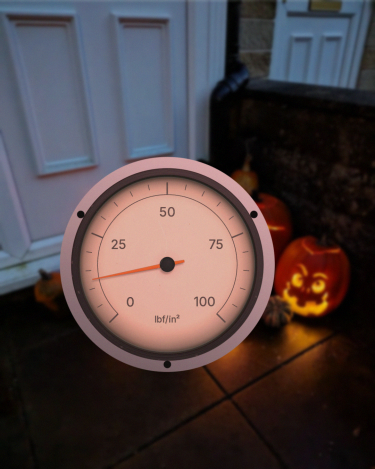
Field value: 12.5 psi
